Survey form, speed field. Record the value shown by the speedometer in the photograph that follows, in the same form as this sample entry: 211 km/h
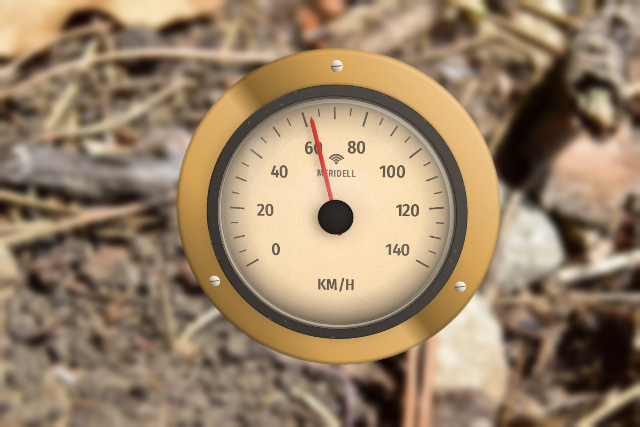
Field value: 62.5 km/h
